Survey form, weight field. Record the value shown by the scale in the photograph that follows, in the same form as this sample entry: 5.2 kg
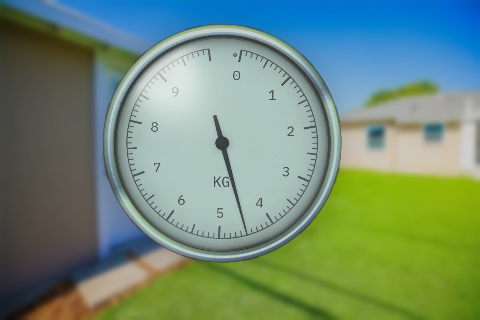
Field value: 4.5 kg
